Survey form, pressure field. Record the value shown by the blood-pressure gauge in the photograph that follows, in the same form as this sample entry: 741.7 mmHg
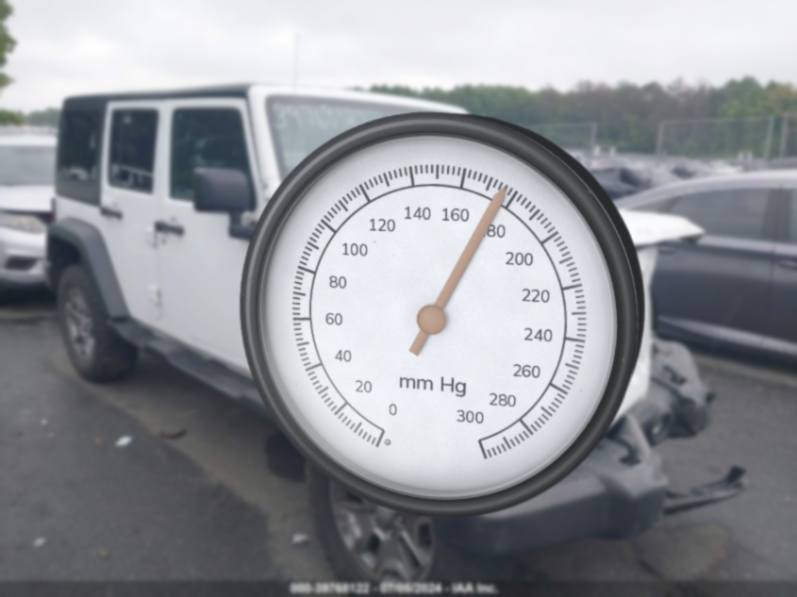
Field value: 176 mmHg
